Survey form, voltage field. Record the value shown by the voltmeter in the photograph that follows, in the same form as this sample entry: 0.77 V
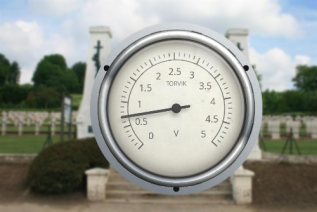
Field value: 0.7 V
